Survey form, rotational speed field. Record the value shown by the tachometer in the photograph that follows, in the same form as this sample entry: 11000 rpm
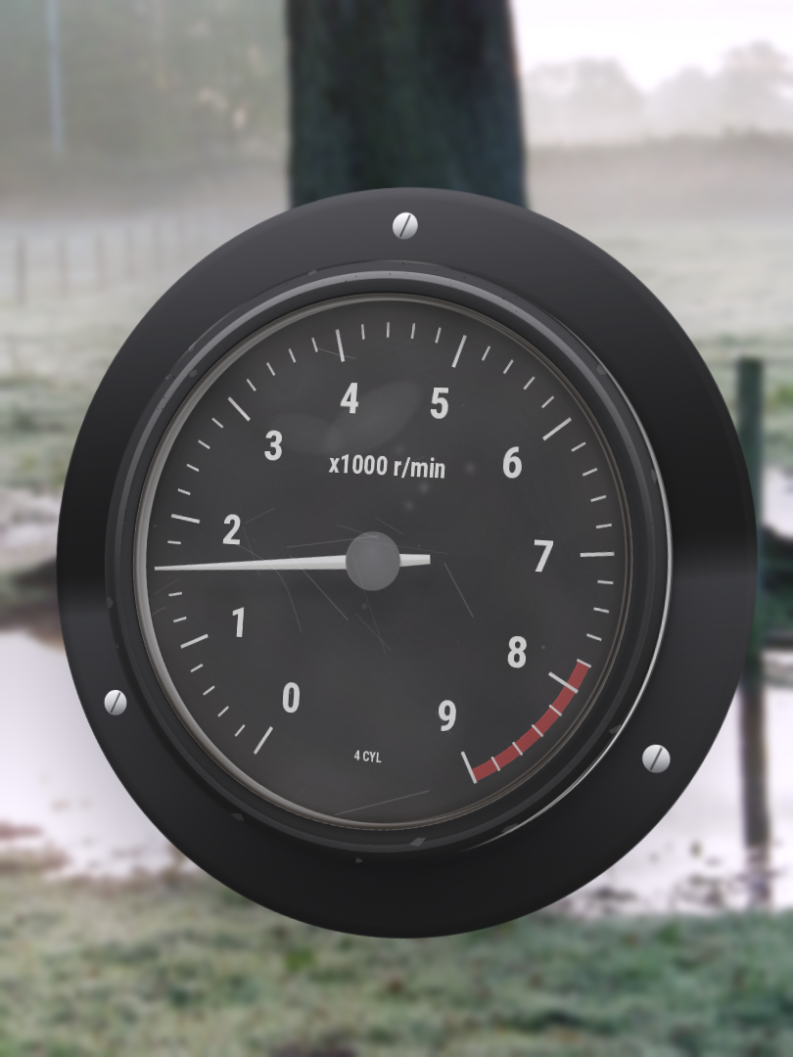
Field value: 1600 rpm
